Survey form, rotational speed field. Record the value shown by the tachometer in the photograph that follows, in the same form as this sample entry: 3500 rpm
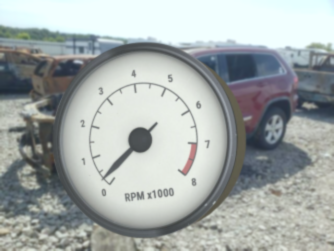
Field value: 250 rpm
